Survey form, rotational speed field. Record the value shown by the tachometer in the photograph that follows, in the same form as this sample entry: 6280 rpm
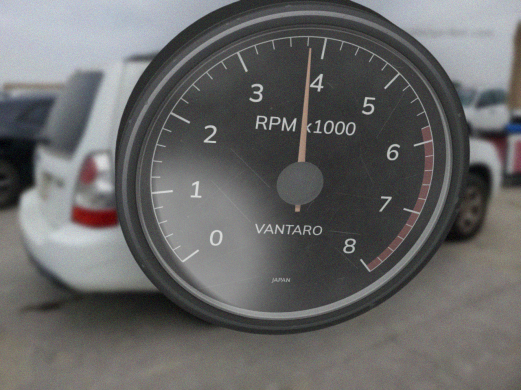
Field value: 3800 rpm
